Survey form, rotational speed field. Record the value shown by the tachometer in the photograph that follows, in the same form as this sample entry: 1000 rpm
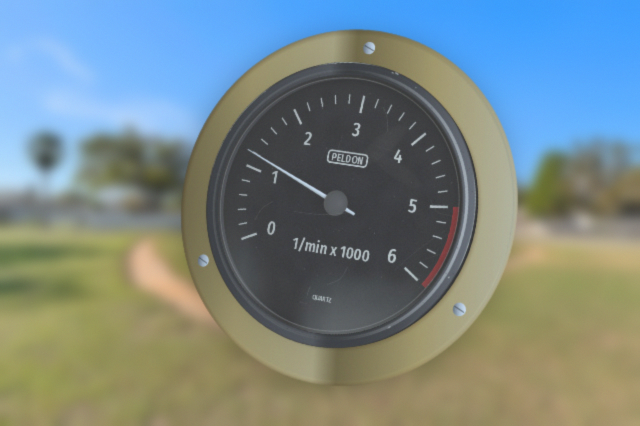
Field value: 1200 rpm
